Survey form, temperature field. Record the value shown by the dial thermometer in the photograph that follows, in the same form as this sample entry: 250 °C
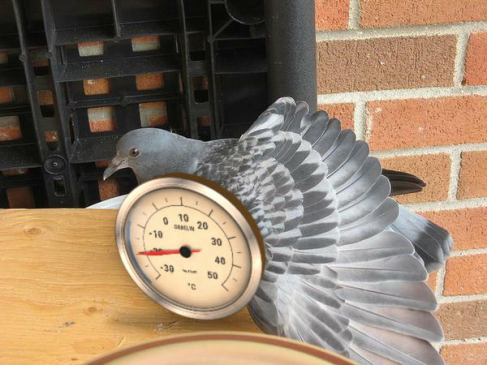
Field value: -20 °C
